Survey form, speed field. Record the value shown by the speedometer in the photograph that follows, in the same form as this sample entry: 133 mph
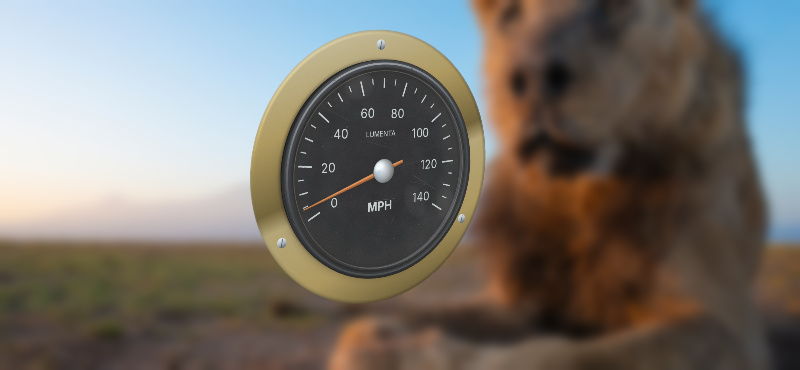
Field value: 5 mph
